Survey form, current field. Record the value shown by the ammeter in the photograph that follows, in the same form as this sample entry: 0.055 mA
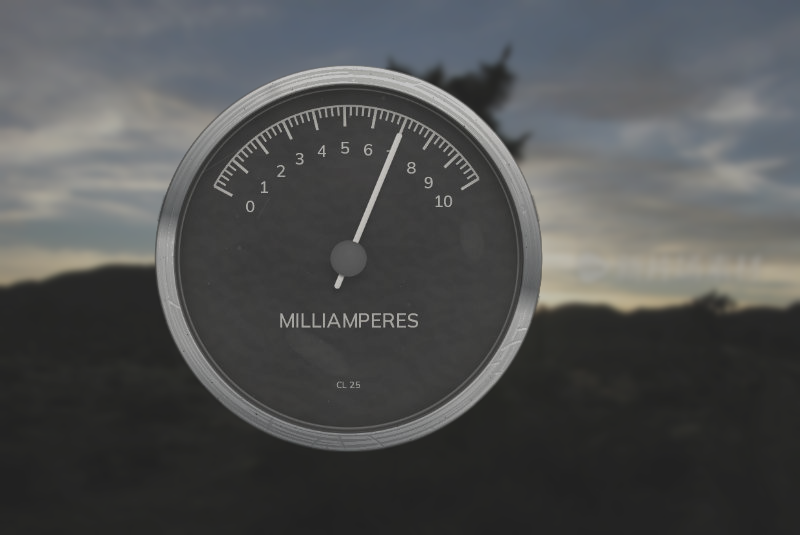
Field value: 7 mA
